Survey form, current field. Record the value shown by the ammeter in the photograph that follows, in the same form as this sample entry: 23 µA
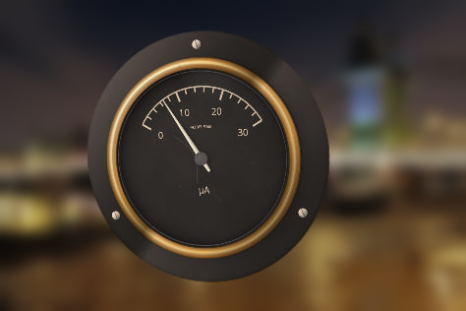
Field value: 7 µA
